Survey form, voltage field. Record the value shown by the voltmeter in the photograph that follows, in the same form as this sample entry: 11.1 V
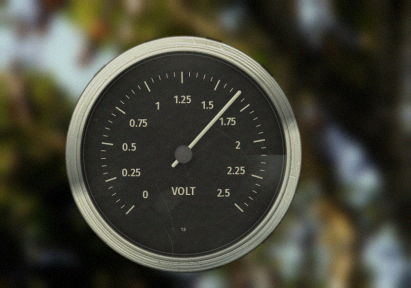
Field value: 1.65 V
